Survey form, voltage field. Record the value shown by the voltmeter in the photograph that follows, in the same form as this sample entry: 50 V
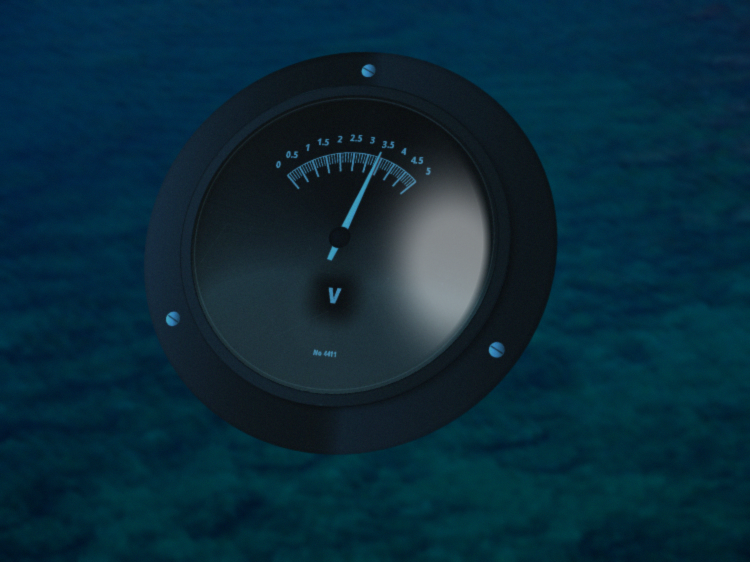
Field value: 3.5 V
